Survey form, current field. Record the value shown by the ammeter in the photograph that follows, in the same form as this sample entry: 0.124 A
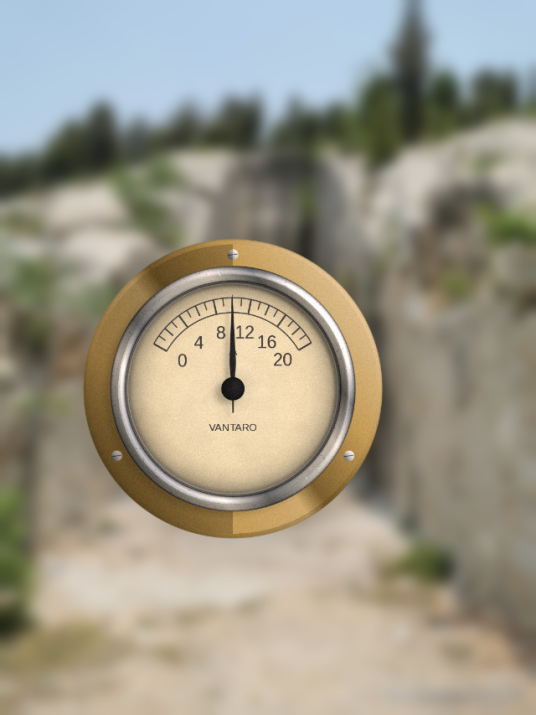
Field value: 10 A
